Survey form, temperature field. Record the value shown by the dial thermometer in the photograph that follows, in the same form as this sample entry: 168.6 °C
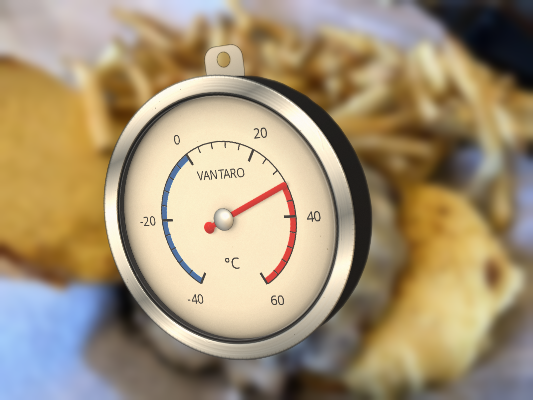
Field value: 32 °C
